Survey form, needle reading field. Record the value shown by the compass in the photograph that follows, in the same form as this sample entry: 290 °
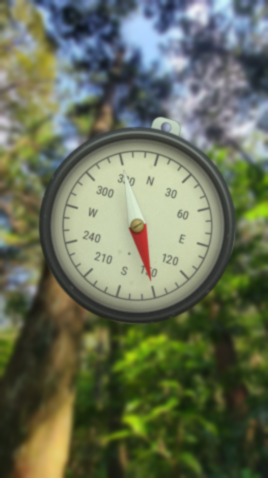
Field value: 150 °
